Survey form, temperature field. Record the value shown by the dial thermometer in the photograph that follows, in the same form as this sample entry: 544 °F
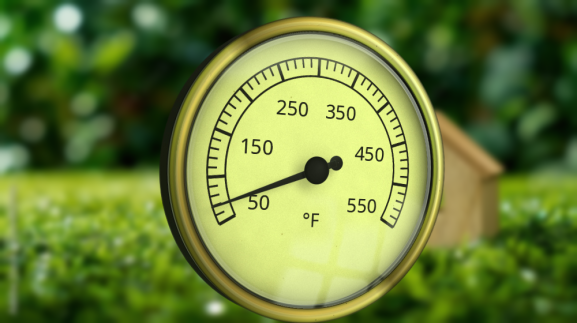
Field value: 70 °F
